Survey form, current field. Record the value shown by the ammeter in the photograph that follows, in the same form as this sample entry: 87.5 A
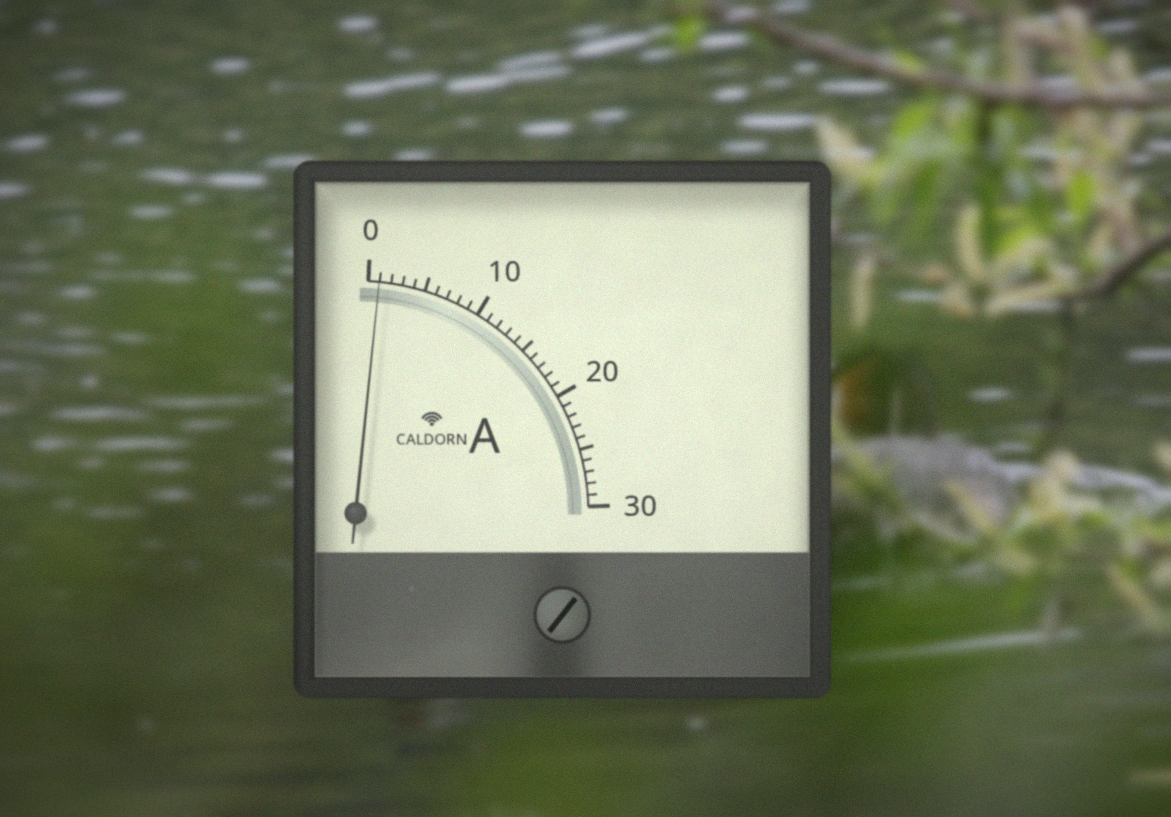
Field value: 1 A
